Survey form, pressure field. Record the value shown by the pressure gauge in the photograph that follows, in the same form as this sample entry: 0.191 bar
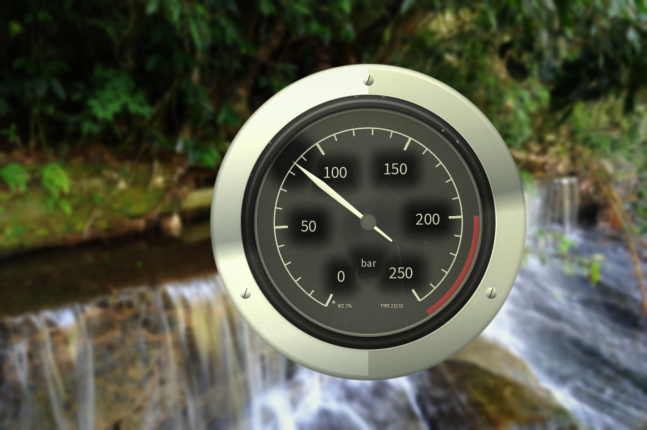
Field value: 85 bar
